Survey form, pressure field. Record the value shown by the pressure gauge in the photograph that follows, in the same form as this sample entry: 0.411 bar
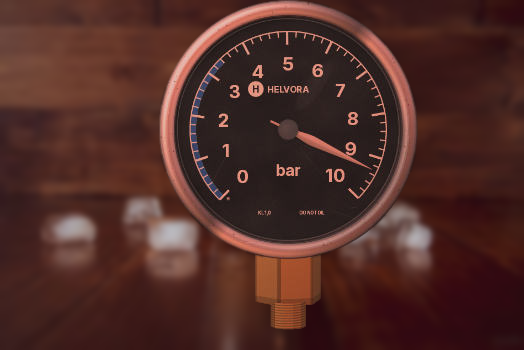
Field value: 9.3 bar
